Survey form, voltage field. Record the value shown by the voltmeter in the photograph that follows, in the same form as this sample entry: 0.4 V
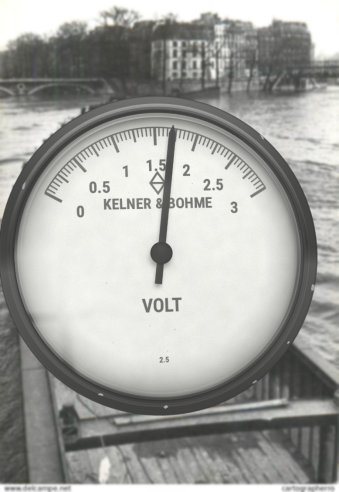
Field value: 1.7 V
